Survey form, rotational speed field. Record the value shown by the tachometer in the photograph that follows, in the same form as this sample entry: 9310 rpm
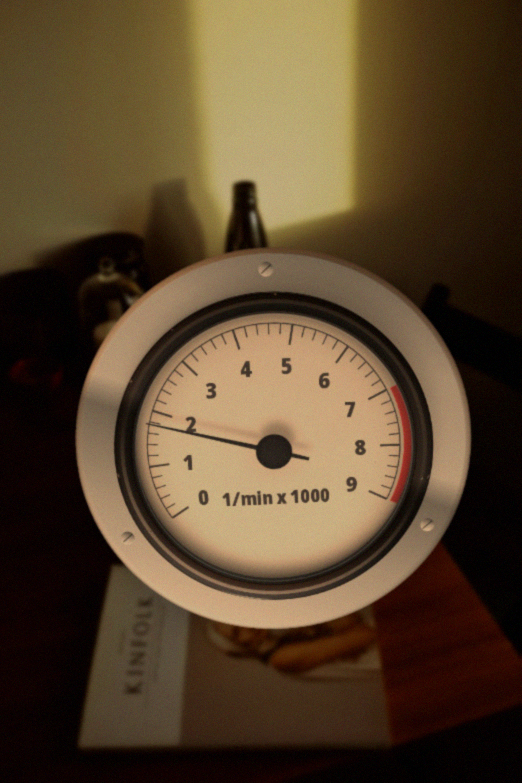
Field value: 1800 rpm
